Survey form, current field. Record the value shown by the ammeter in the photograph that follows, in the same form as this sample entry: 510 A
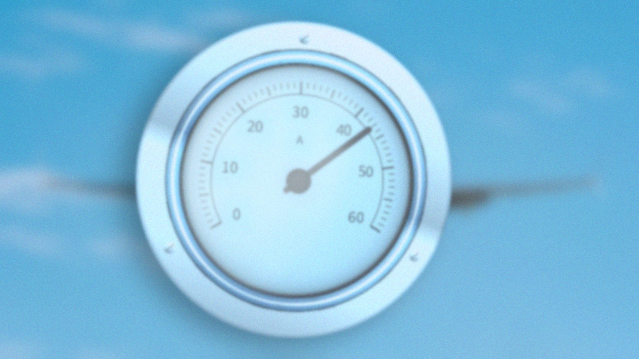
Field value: 43 A
